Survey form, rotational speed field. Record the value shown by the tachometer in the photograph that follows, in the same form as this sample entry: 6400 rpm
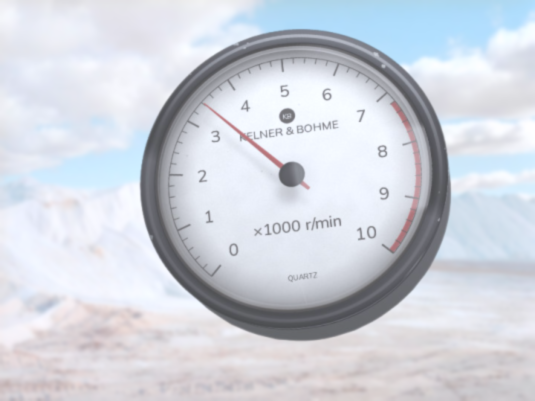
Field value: 3400 rpm
